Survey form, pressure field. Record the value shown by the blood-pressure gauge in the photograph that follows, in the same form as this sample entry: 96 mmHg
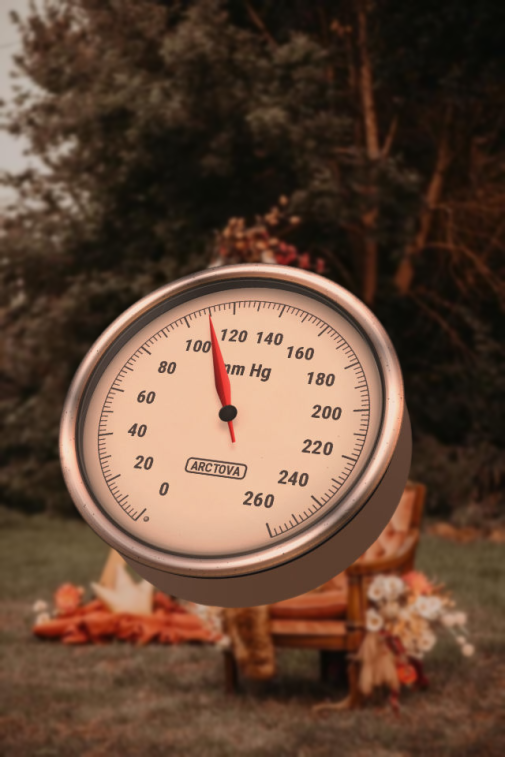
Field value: 110 mmHg
